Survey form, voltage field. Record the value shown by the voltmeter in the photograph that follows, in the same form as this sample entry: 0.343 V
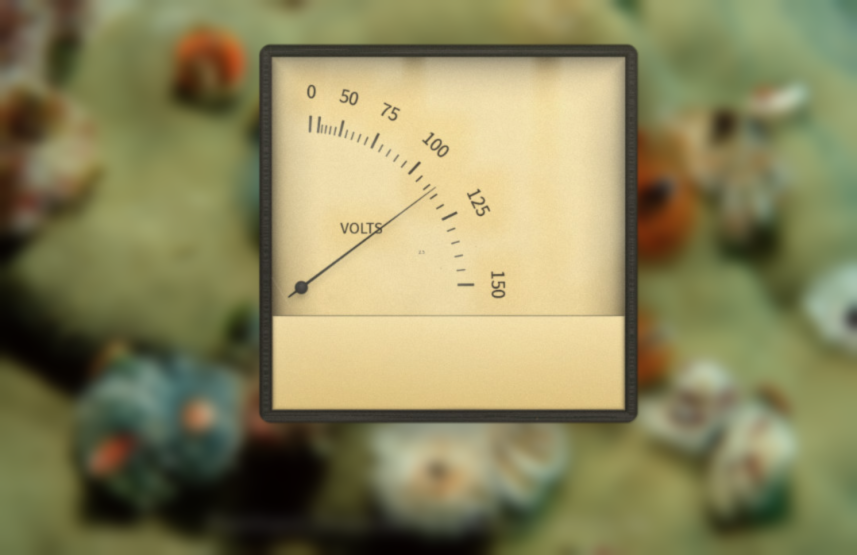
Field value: 112.5 V
